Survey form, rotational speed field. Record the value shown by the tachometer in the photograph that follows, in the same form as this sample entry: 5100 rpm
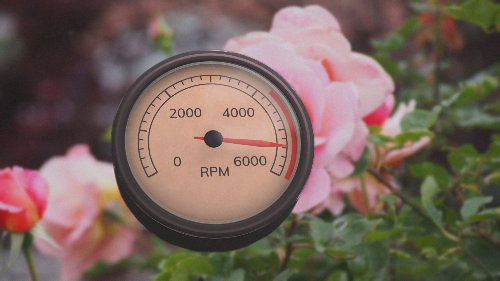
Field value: 5400 rpm
